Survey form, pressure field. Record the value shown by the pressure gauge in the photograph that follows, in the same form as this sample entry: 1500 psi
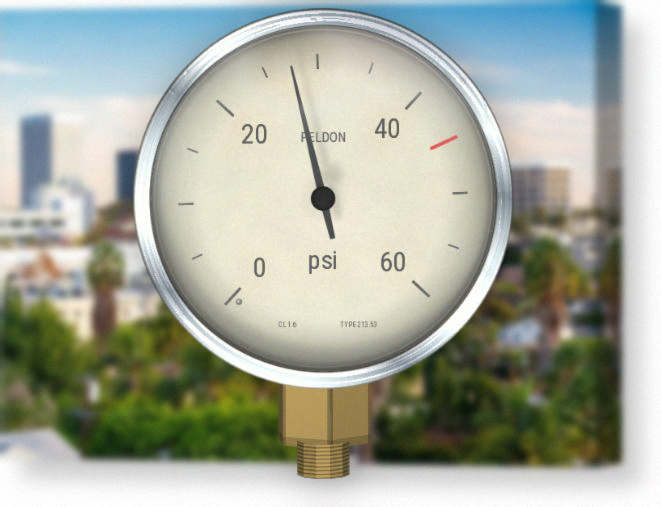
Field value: 27.5 psi
